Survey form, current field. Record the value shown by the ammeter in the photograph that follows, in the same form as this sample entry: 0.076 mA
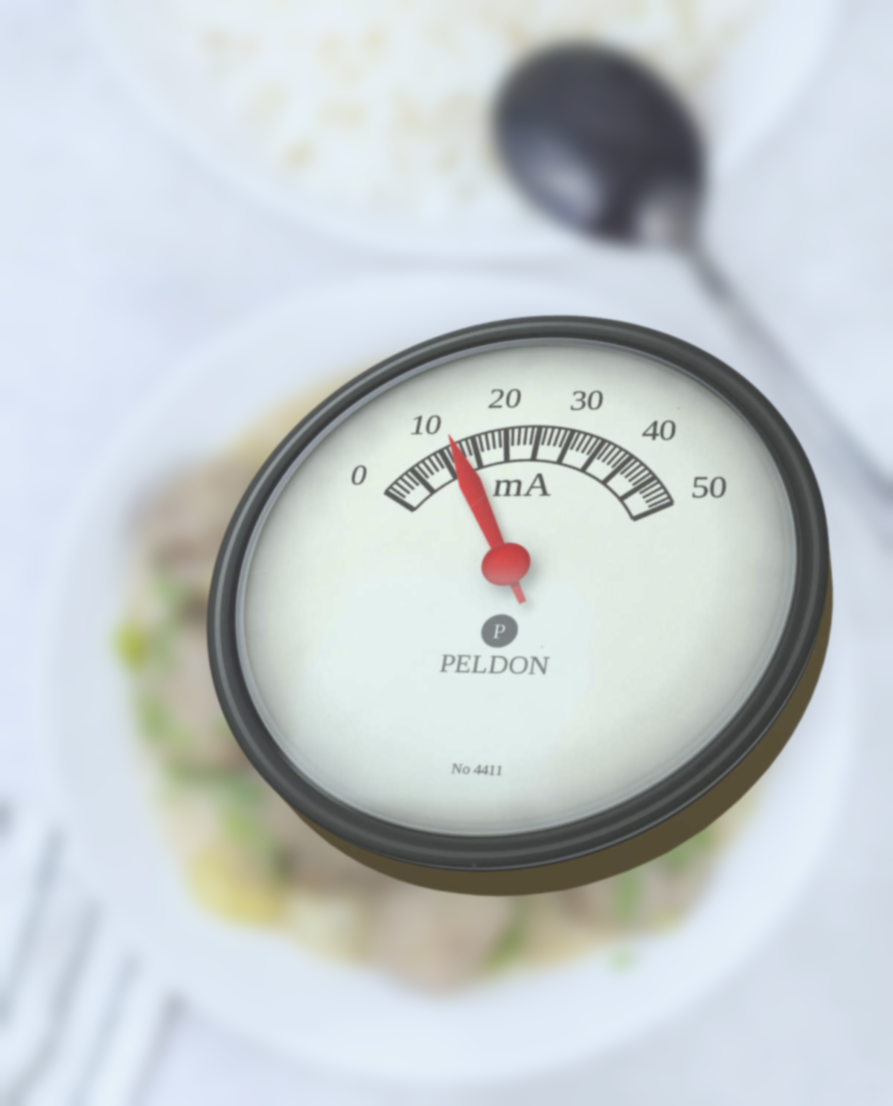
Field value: 12 mA
